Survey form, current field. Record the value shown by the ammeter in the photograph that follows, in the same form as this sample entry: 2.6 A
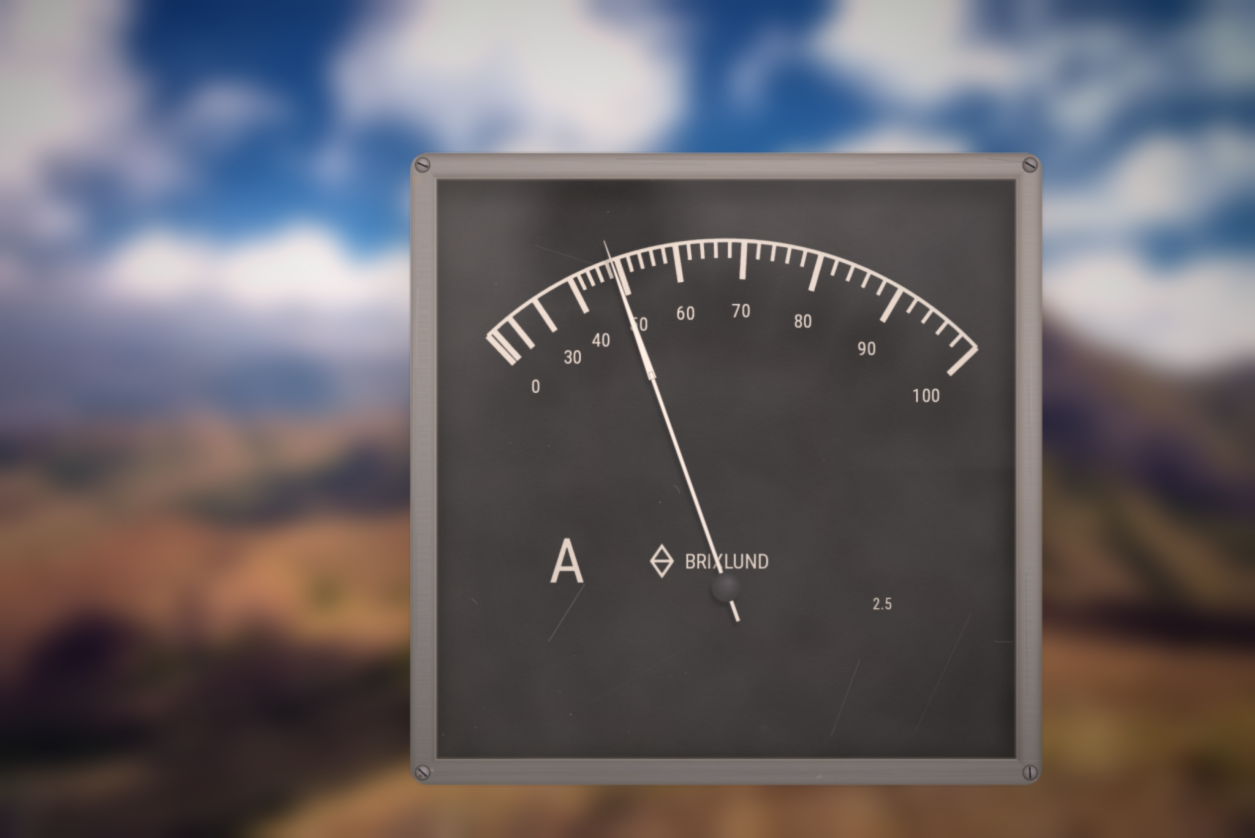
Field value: 49 A
